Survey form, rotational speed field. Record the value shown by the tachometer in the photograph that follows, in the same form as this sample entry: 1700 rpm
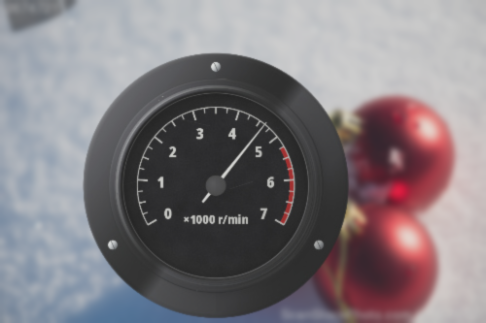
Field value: 4625 rpm
